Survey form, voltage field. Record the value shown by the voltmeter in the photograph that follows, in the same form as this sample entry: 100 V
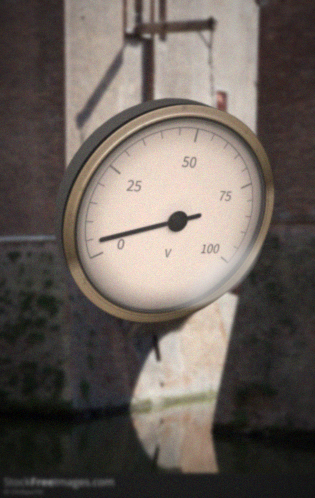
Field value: 5 V
